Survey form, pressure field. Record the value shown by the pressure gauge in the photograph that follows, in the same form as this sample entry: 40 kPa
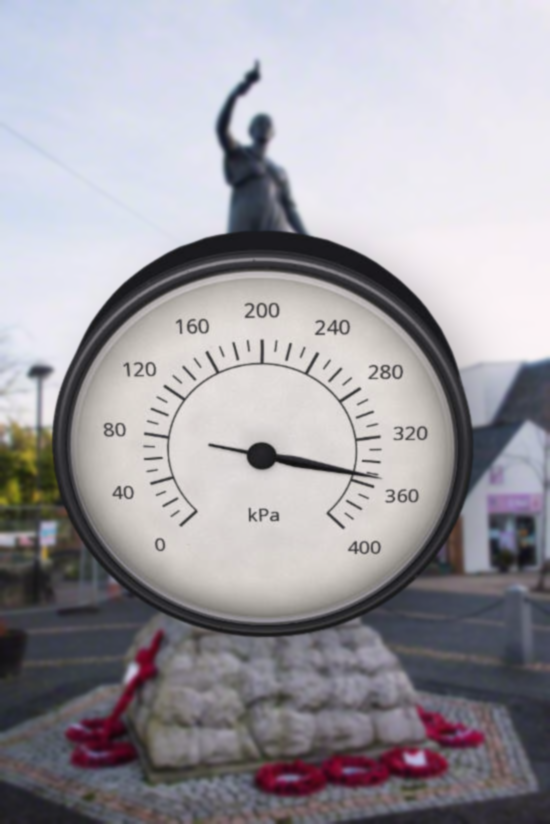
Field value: 350 kPa
